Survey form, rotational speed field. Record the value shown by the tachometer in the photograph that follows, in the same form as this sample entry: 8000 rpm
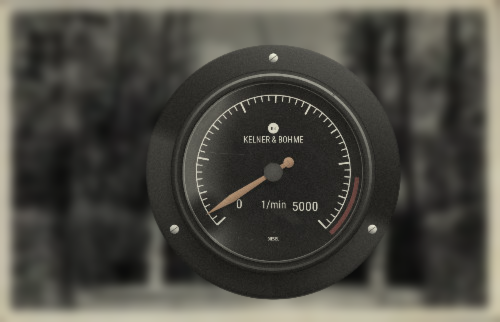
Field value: 200 rpm
